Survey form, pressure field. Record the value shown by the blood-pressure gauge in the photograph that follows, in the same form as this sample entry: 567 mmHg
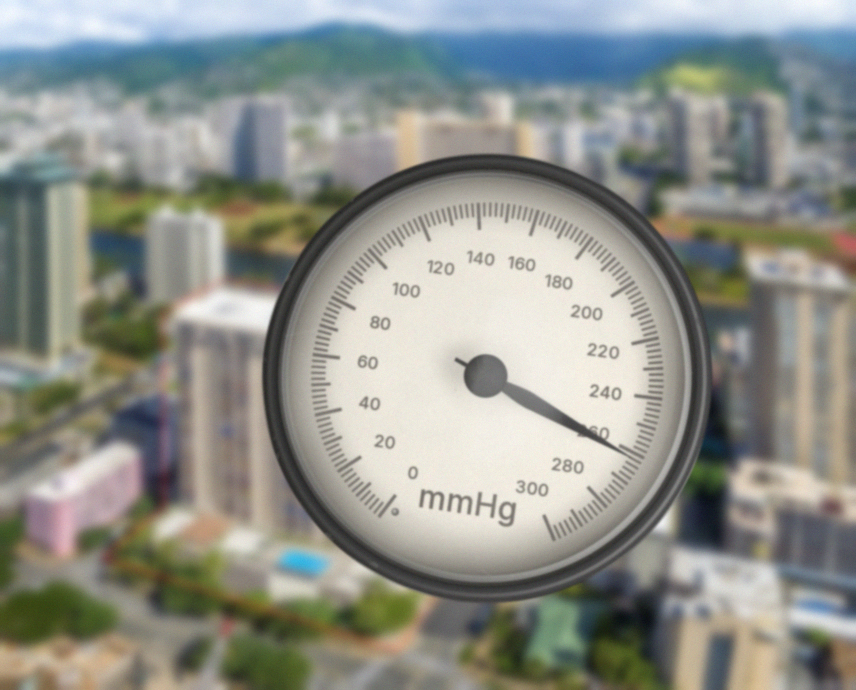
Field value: 262 mmHg
